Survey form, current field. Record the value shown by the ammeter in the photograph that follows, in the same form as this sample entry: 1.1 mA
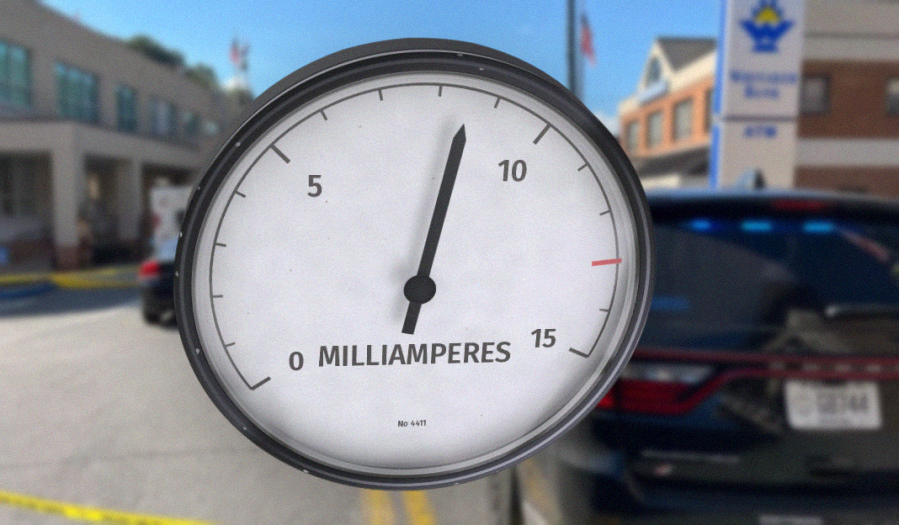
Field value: 8.5 mA
